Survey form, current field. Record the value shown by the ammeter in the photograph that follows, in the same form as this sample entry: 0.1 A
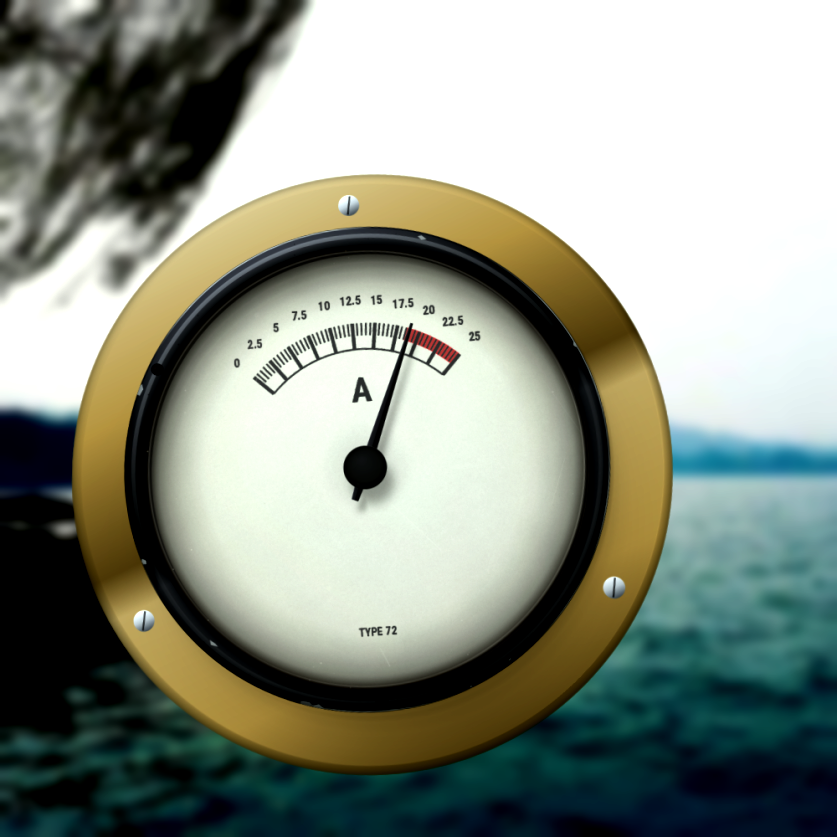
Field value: 19 A
